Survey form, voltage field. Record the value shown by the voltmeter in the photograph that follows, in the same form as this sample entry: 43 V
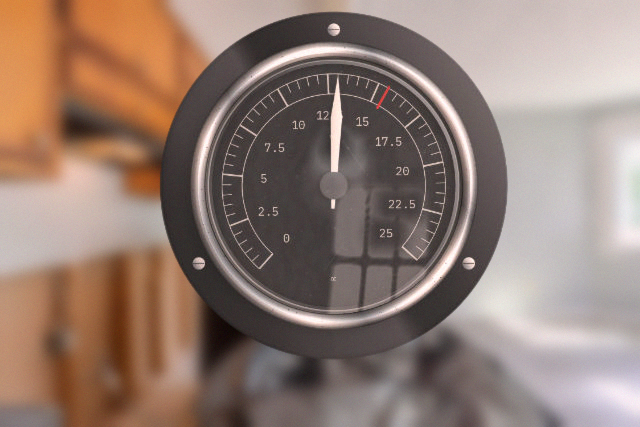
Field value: 13 V
